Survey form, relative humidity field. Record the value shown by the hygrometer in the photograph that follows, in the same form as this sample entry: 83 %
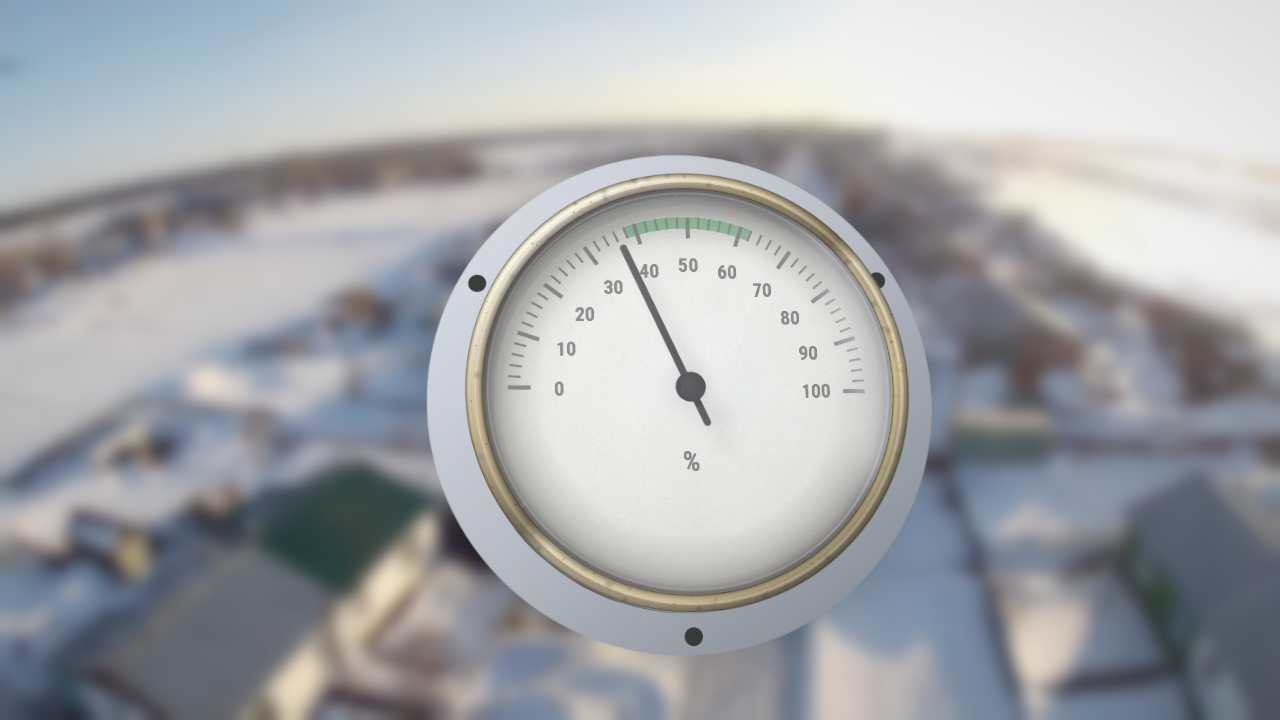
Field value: 36 %
